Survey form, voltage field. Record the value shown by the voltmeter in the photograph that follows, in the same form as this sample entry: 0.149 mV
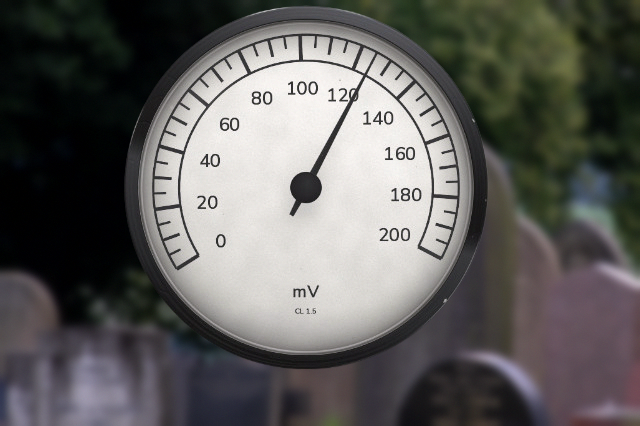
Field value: 125 mV
